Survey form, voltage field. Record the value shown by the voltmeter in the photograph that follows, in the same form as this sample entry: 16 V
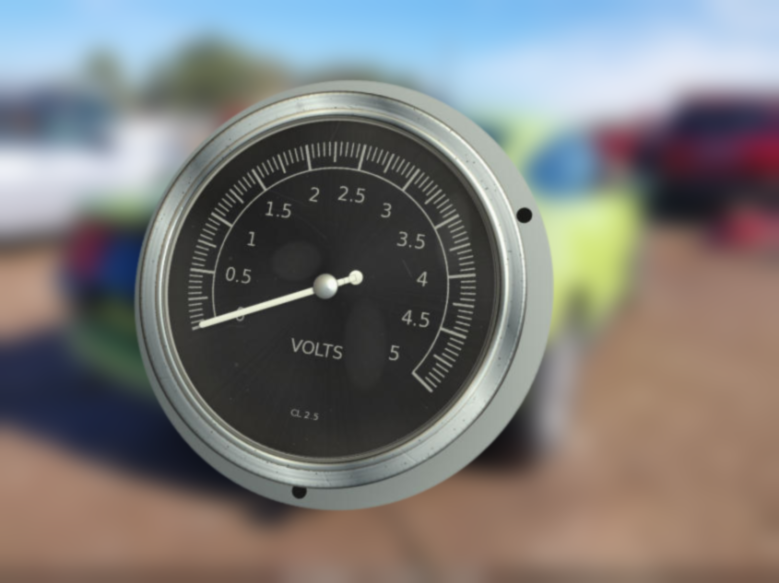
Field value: 0 V
